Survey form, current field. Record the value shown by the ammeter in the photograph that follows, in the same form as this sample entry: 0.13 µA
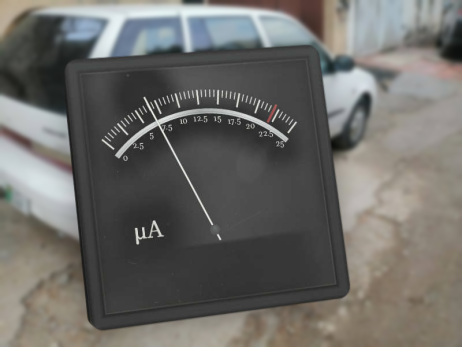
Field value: 6.5 µA
